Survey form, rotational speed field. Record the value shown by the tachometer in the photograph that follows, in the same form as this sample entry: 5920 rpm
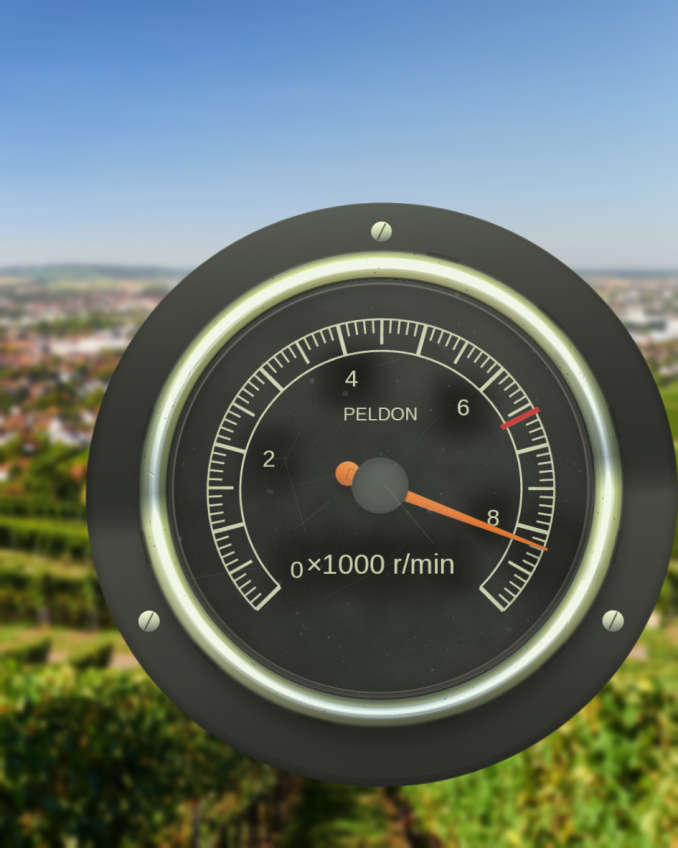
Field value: 8200 rpm
